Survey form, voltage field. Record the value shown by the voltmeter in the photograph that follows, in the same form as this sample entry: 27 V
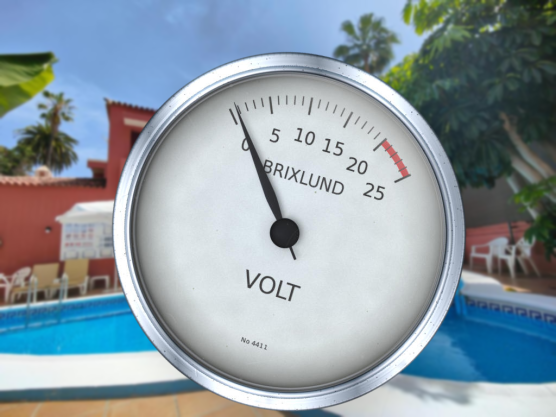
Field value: 1 V
